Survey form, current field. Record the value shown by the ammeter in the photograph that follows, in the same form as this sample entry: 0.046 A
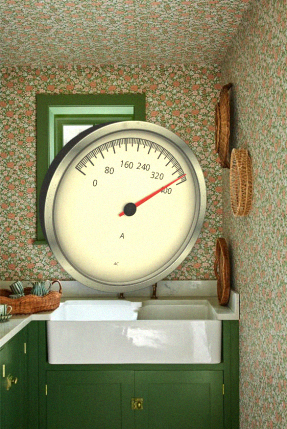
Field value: 380 A
